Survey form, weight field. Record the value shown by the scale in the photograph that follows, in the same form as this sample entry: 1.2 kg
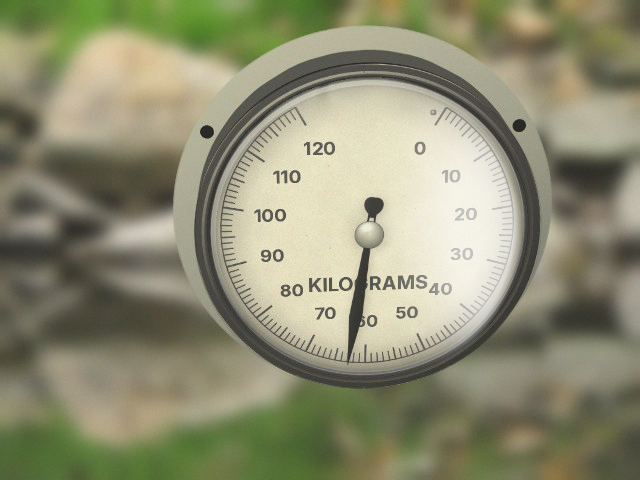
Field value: 63 kg
